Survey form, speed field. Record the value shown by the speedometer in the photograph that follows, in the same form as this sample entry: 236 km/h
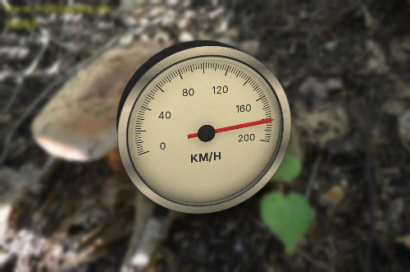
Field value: 180 km/h
